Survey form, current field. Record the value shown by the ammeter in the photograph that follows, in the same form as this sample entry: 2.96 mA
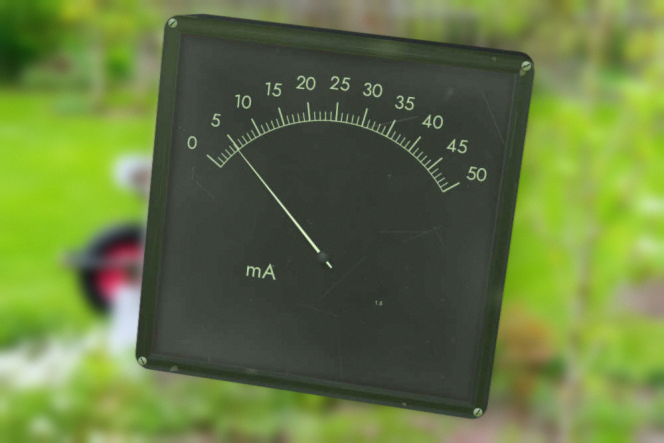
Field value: 5 mA
